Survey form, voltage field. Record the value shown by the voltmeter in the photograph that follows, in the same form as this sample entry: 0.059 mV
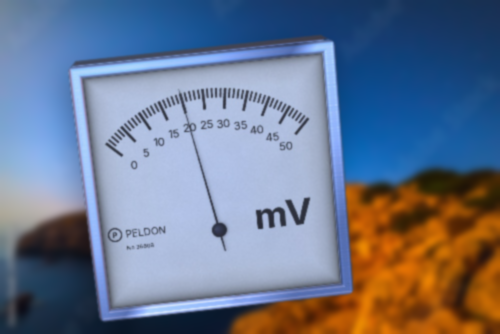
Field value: 20 mV
